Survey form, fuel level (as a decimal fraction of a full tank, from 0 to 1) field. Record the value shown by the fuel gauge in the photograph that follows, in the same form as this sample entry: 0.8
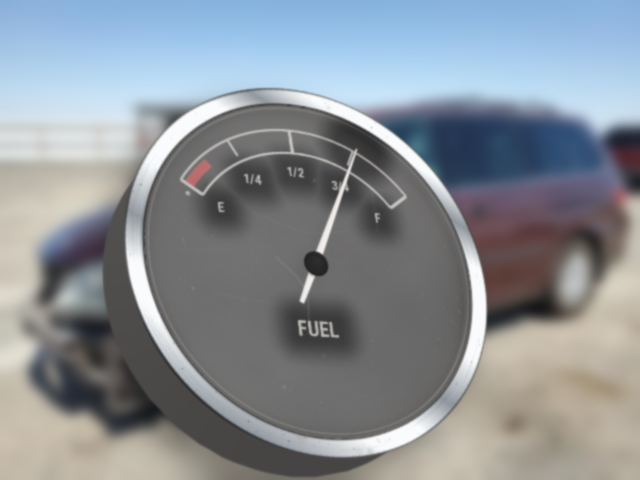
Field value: 0.75
